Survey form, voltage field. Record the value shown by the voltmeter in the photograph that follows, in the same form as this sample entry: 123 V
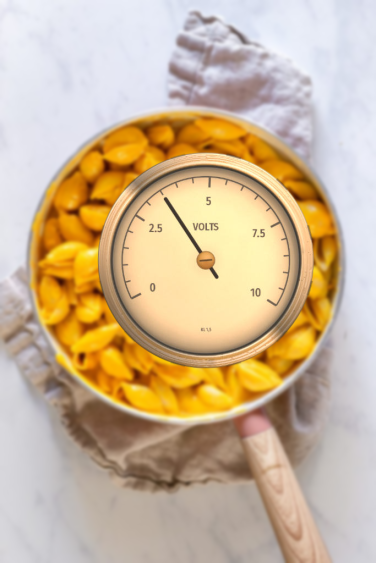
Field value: 3.5 V
